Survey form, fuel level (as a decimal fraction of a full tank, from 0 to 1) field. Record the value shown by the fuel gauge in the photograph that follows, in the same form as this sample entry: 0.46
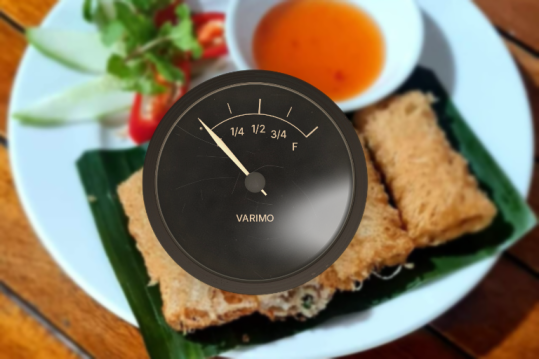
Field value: 0
